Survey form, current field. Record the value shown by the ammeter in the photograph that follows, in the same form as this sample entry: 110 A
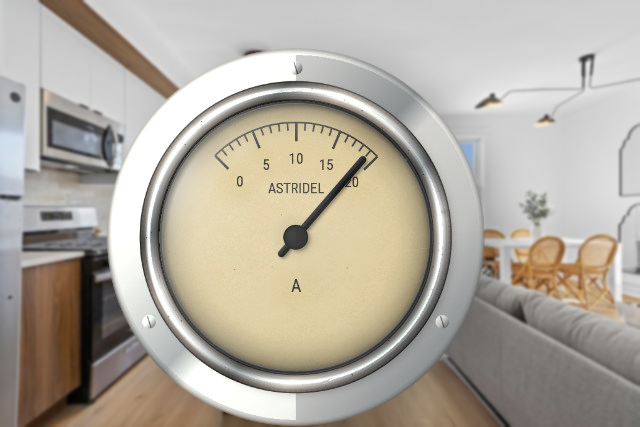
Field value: 19 A
